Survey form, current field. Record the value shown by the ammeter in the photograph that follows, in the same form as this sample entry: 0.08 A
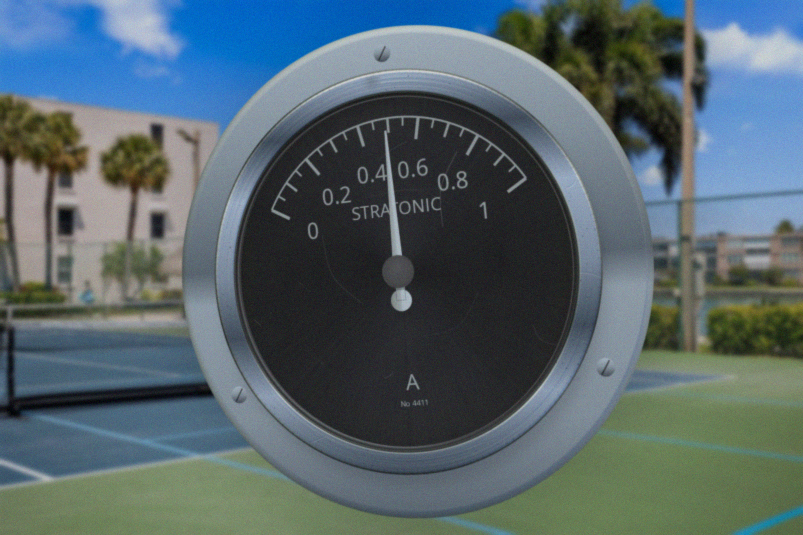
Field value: 0.5 A
